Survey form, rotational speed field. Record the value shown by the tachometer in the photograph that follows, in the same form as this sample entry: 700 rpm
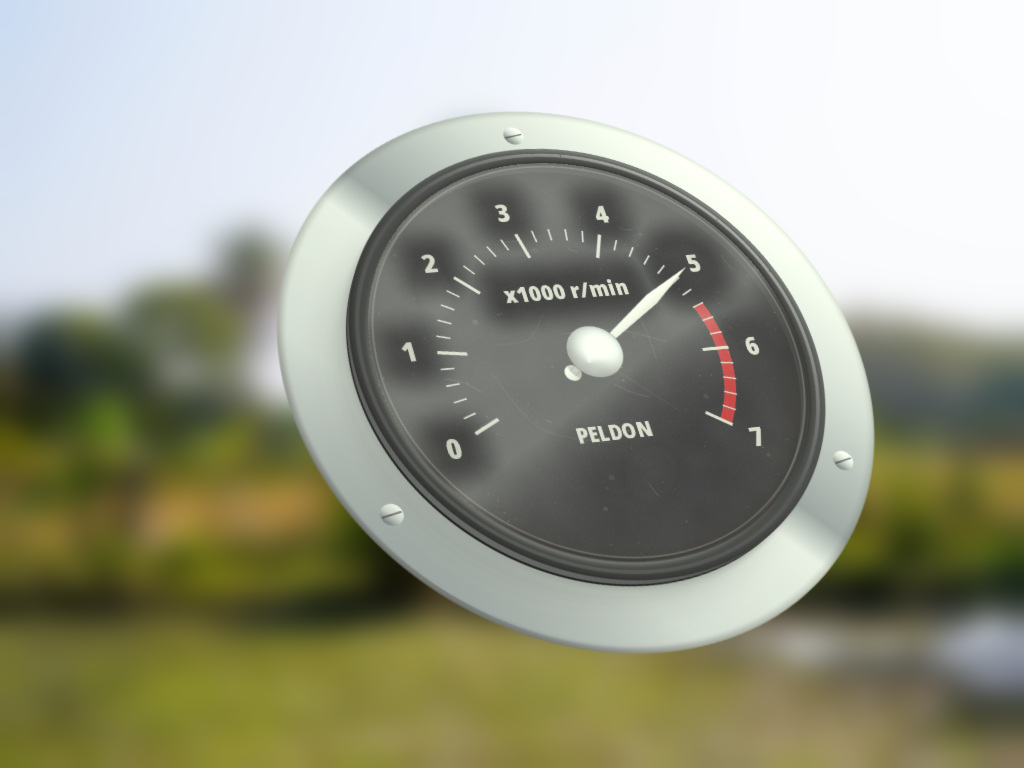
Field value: 5000 rpm
